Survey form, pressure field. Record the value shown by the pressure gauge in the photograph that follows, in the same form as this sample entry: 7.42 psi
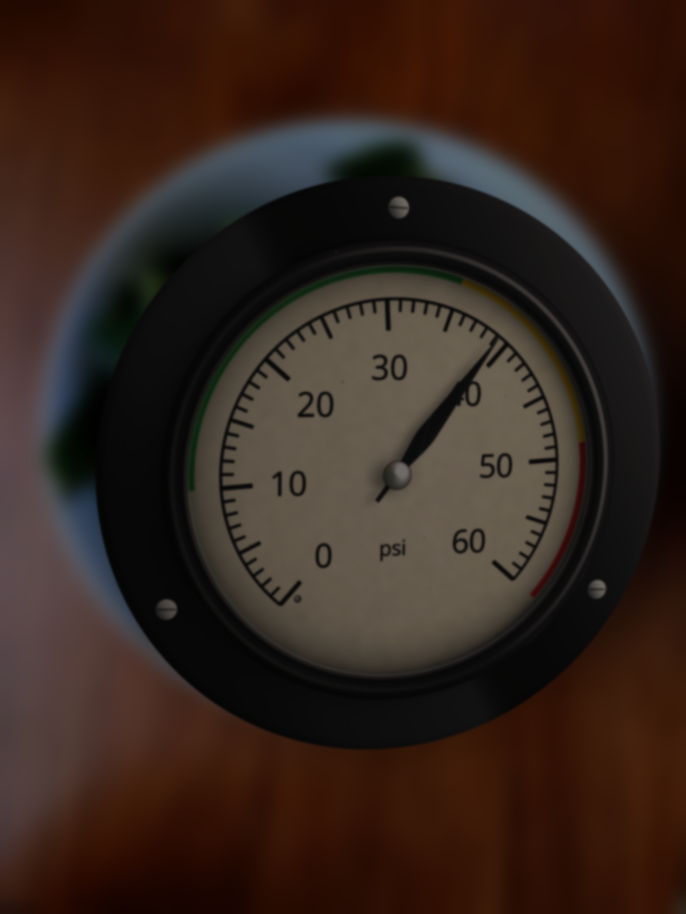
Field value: 39 psi
